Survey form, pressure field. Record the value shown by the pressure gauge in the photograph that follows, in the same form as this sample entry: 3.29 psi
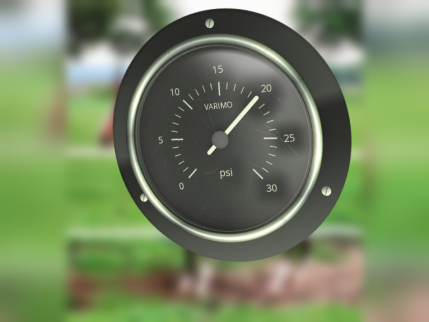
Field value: 20 psi
